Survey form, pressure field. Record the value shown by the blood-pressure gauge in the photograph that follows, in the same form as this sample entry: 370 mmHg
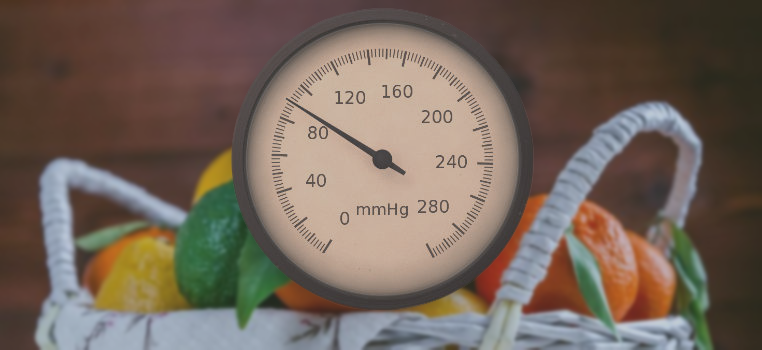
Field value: 90 mmHg
